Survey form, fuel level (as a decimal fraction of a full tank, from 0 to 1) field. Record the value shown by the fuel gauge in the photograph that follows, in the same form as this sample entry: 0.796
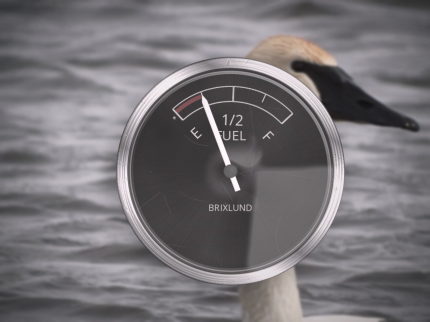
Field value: 0.25
